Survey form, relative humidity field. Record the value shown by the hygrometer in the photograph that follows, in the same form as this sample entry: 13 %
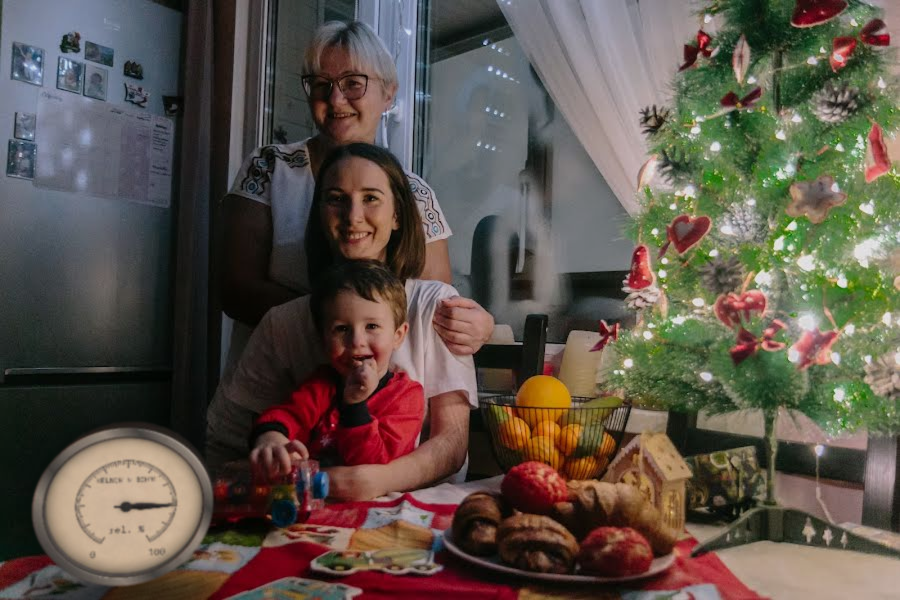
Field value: 80 %
